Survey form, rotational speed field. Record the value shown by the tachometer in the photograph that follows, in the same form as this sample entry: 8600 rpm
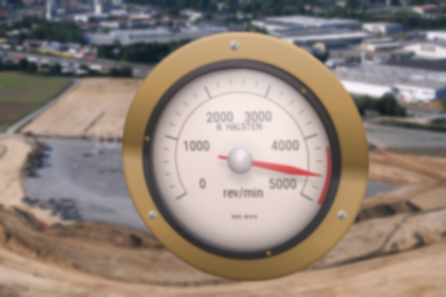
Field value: 4600 rpm
